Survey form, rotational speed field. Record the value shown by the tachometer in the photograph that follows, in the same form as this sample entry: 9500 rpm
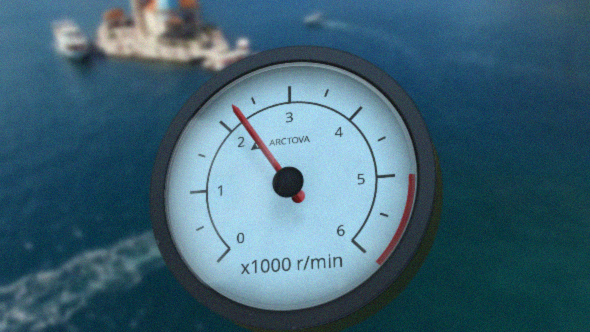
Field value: 2250 rpm
